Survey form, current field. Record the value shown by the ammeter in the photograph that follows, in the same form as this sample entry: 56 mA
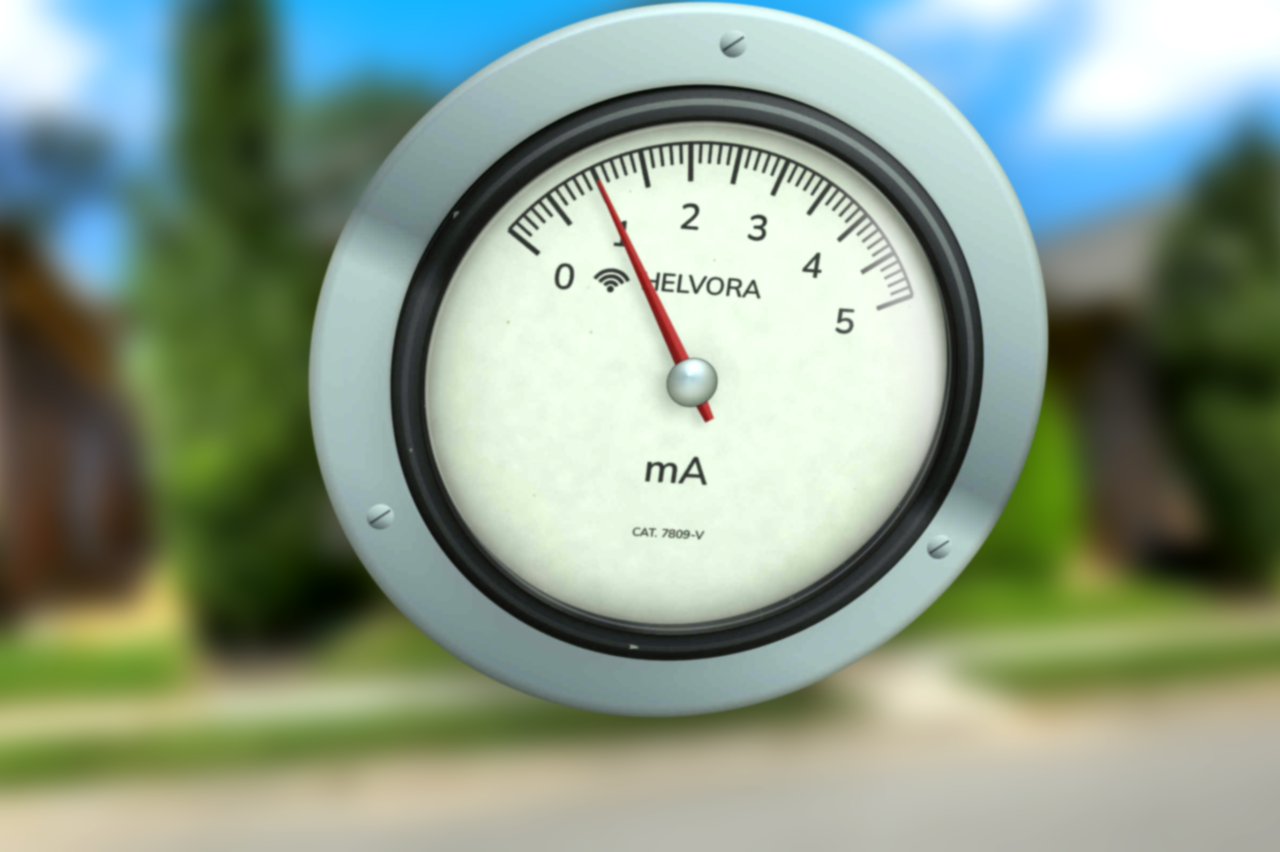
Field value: 1 mA
